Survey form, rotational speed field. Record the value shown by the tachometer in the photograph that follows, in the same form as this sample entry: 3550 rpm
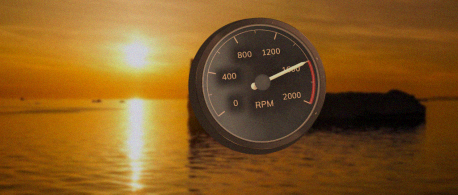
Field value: 1600 rpm
